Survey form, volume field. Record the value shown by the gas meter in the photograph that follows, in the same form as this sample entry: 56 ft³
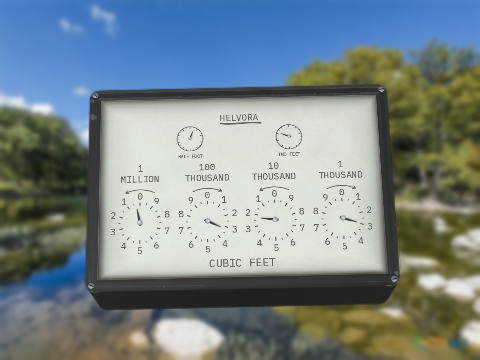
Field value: 32300 ft³
